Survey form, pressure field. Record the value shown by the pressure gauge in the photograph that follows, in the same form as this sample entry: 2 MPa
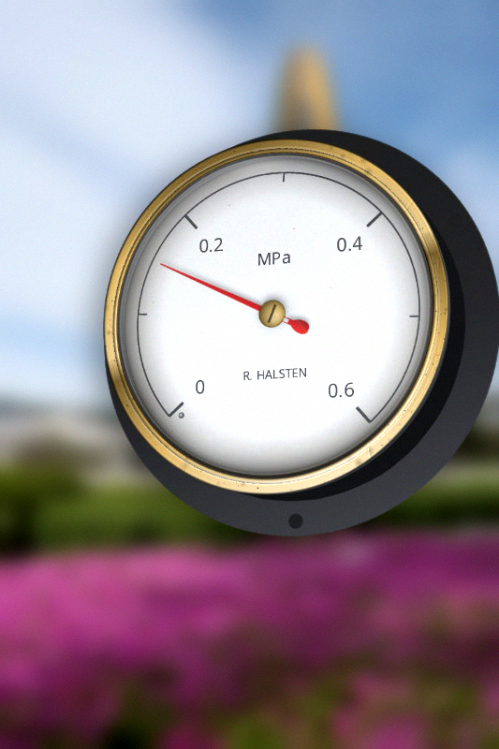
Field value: 0.15 MPa
